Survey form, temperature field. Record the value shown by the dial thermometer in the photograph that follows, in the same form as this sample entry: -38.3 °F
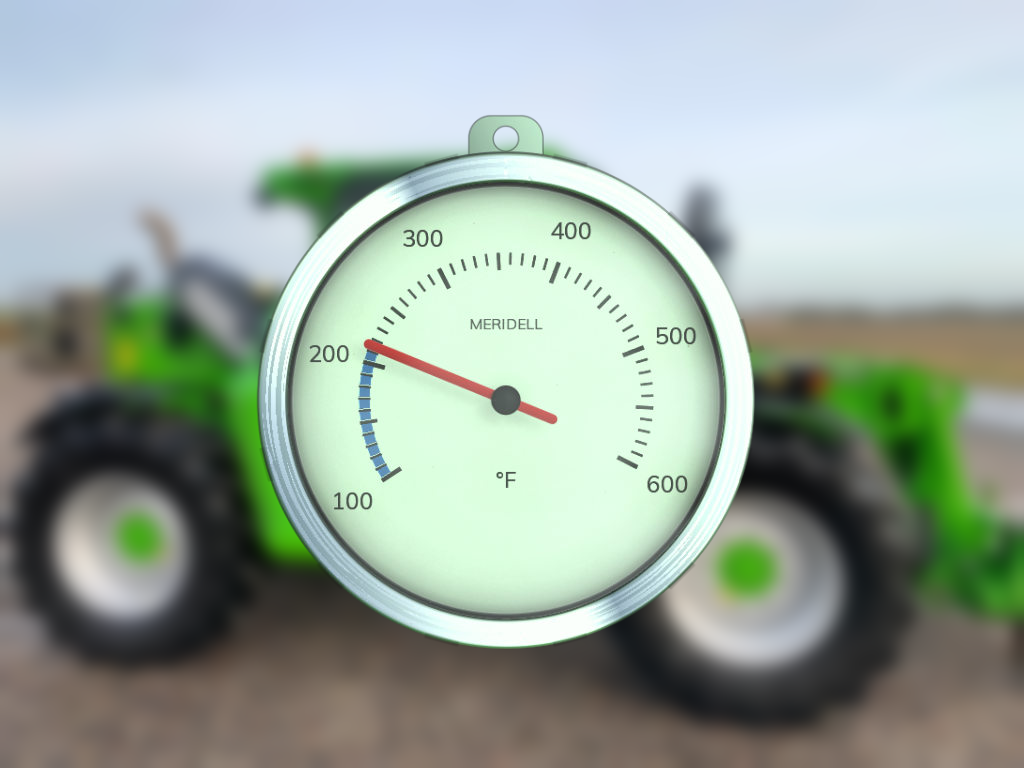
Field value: 215 °F
